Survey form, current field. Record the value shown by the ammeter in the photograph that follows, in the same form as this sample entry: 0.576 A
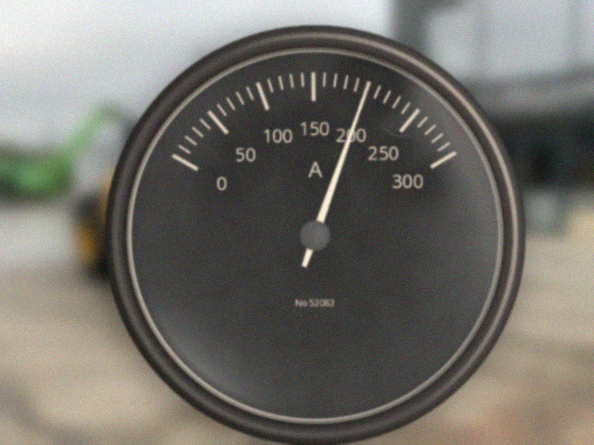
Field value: 200 A
